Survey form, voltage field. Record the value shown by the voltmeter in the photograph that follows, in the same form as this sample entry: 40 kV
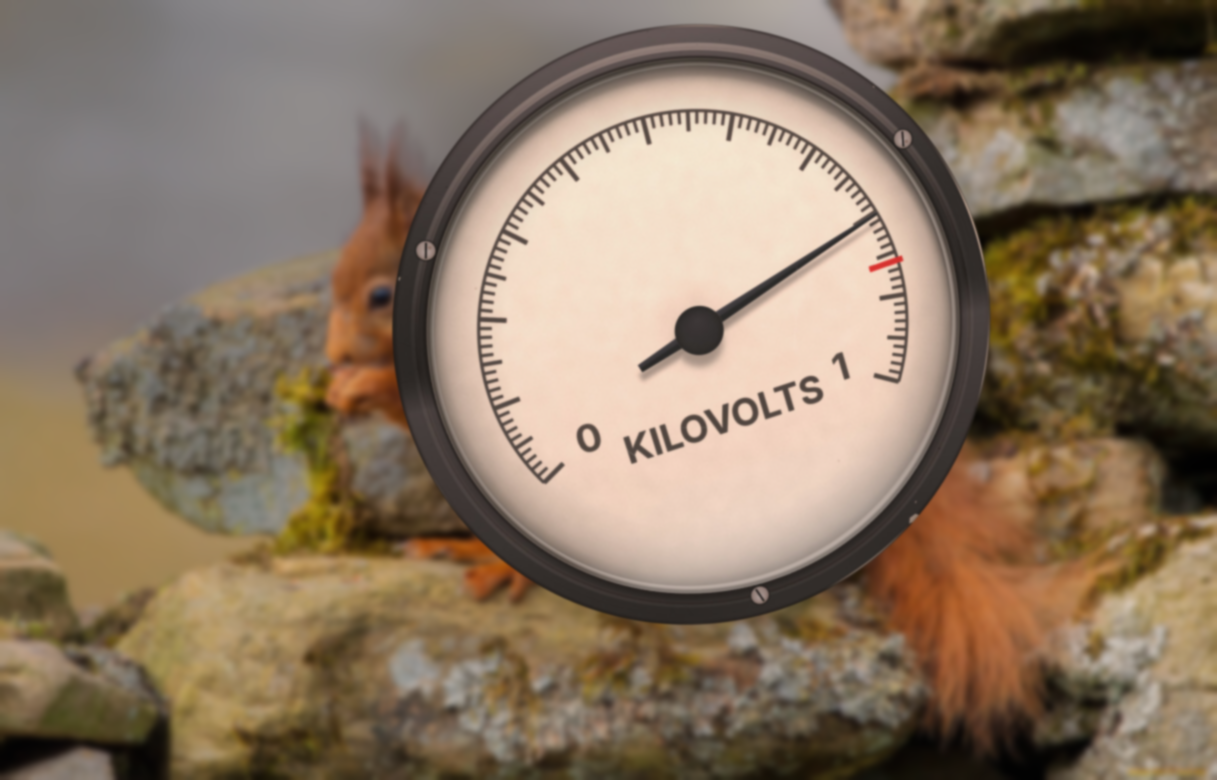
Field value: 0.8 kV
